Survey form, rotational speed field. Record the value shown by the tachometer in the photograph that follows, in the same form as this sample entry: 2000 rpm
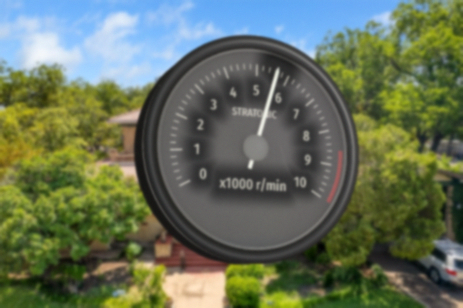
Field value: 5600 rpm
